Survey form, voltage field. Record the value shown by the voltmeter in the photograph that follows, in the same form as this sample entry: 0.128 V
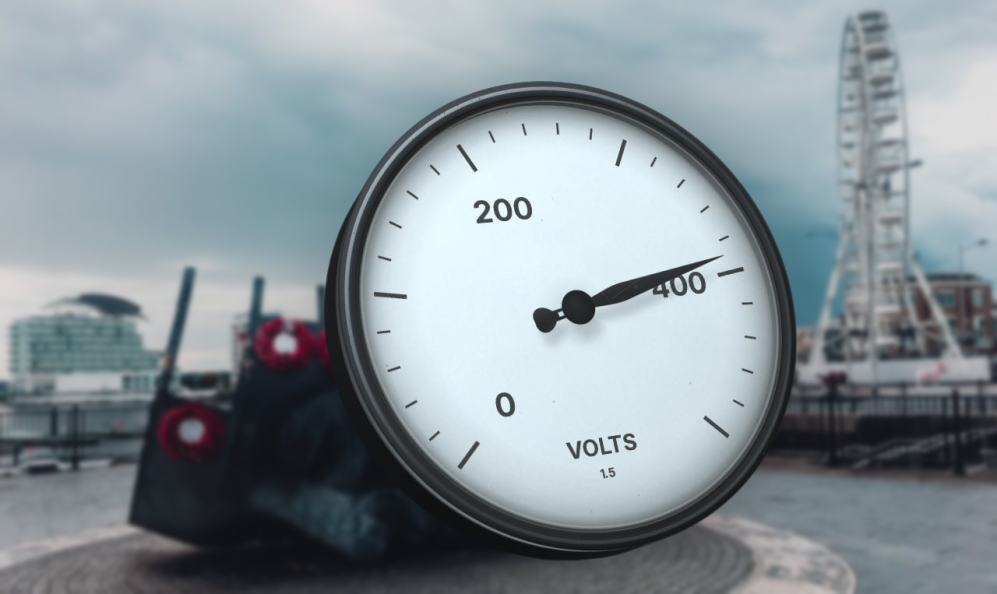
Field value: 390 V
